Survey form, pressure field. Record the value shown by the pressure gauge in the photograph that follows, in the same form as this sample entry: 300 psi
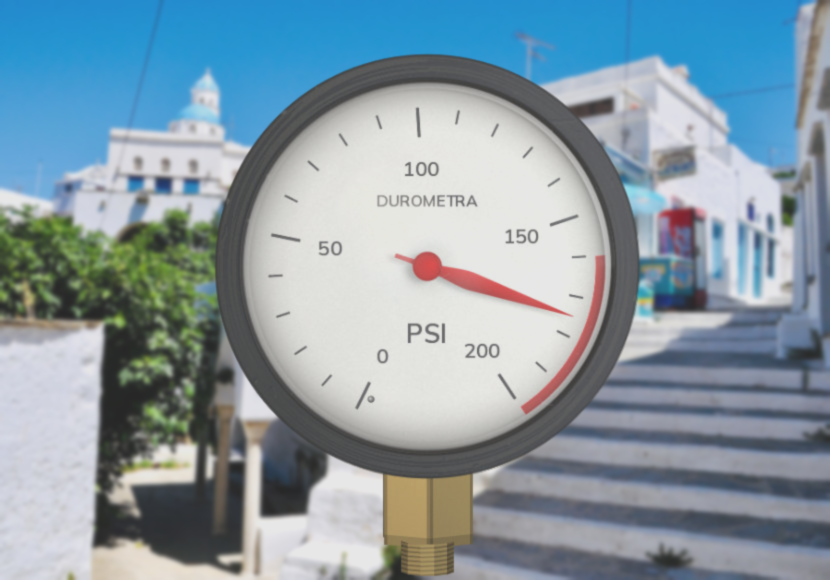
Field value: 175 psi
